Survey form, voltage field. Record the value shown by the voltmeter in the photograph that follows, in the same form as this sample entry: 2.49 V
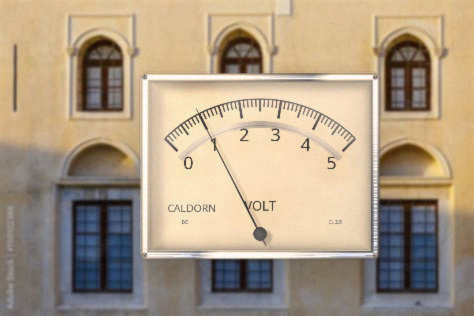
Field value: 1 V
